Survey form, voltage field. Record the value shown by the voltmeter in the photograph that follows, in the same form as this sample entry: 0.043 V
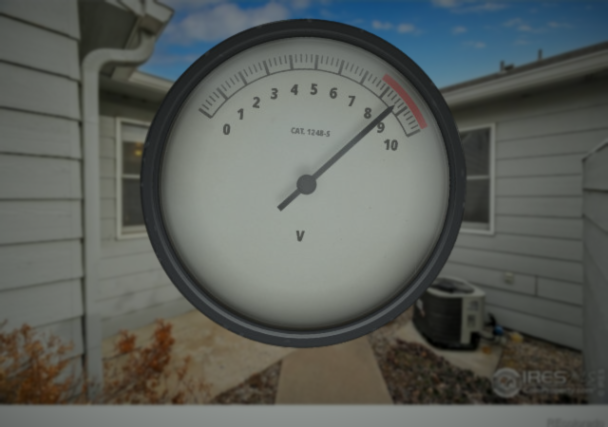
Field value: 8.6 V
